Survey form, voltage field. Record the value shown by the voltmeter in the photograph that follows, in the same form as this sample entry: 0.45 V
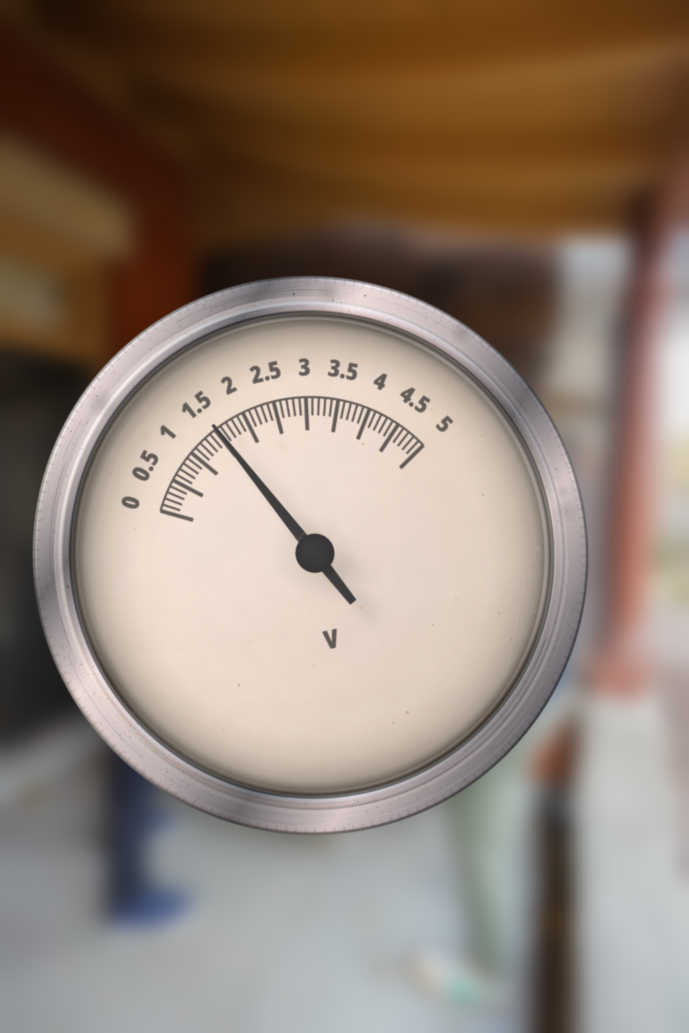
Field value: 1.5 V
